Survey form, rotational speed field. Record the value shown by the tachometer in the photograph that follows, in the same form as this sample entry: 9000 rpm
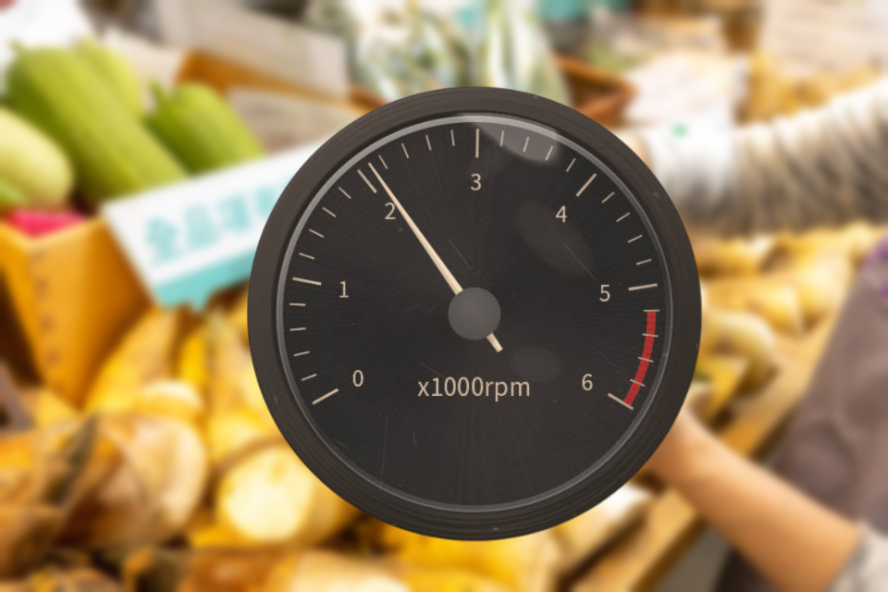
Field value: 2100 rpm
